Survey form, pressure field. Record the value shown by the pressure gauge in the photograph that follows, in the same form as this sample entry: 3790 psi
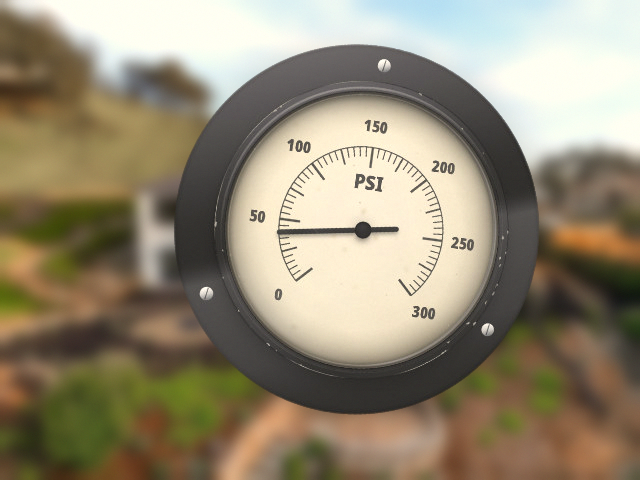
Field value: 40 psi
